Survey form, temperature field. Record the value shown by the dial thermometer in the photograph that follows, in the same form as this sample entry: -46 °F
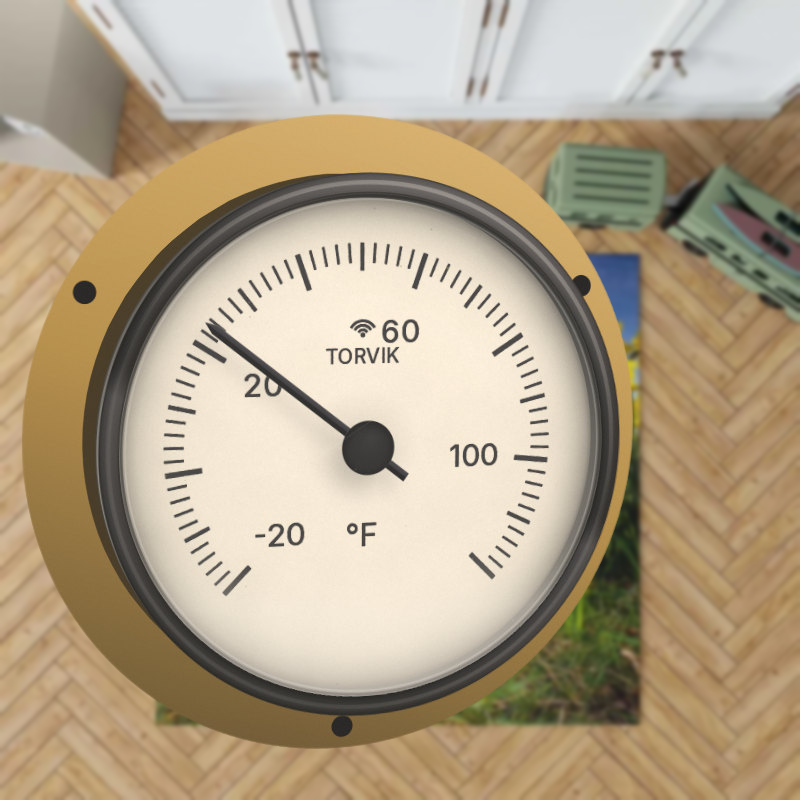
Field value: 23 °F
